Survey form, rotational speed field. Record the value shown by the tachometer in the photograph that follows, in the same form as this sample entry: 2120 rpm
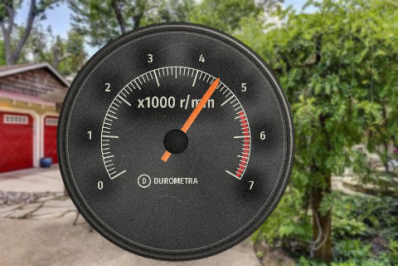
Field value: 4500 rpm
